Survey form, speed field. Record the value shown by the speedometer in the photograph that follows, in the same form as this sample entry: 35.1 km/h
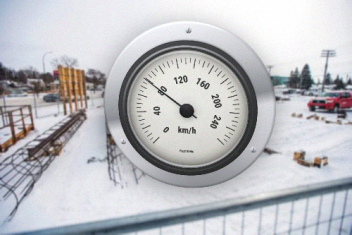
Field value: 80 km/h
